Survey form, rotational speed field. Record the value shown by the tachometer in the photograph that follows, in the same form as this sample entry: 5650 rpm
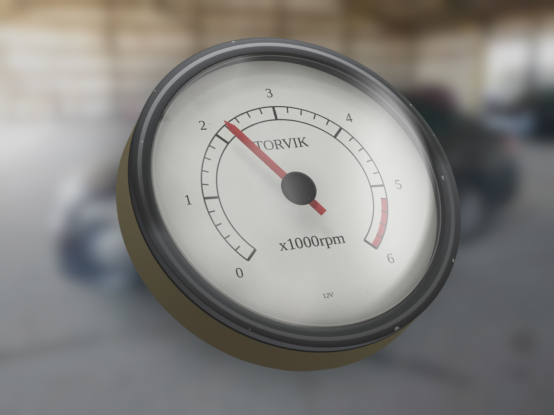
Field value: 2200 rpm
